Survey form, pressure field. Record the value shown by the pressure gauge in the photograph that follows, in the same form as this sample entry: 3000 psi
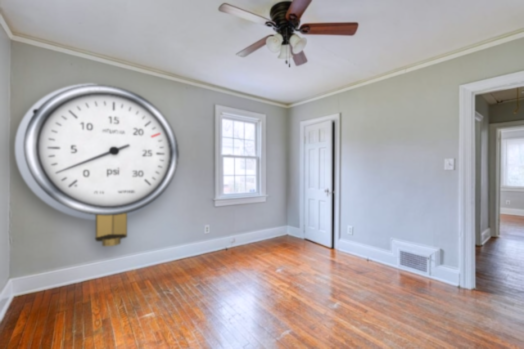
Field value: 2 psi
